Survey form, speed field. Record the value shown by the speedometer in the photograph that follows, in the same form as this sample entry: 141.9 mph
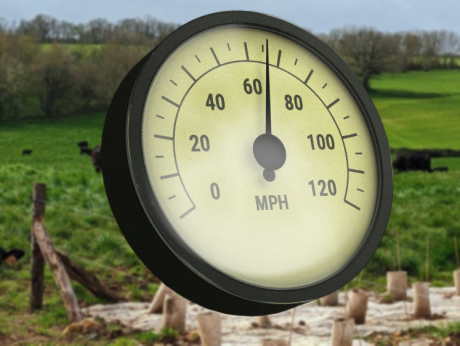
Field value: 65 mph
